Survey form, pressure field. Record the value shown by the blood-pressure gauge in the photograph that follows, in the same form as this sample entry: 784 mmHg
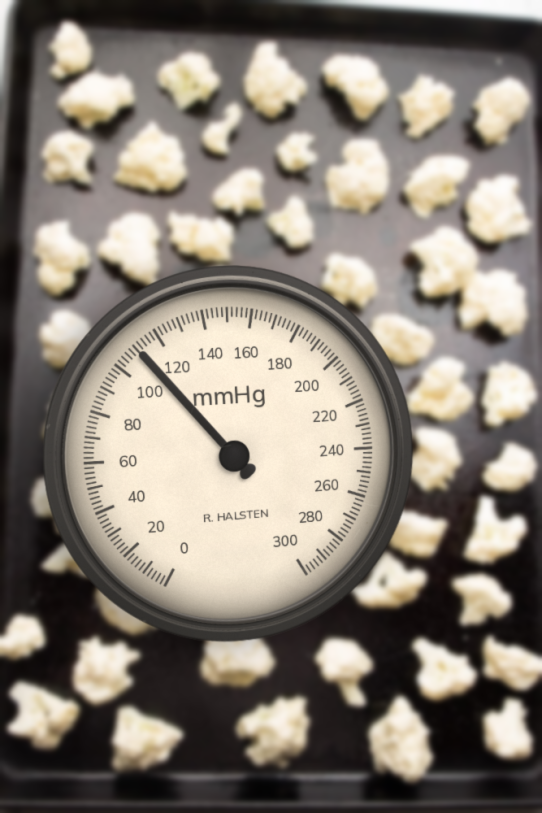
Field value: 110 mmHg
